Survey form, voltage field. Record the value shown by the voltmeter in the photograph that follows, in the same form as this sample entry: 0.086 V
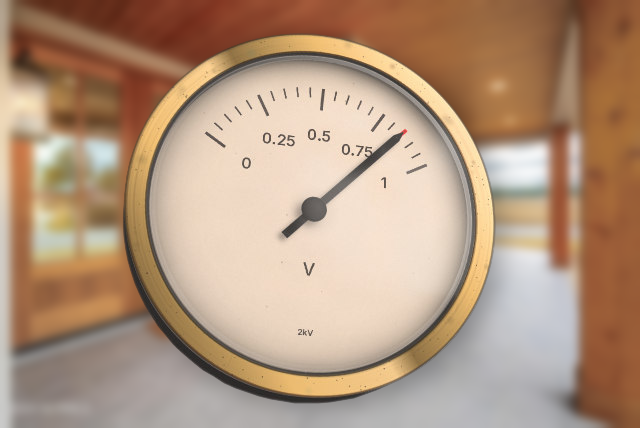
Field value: 0.85 V
